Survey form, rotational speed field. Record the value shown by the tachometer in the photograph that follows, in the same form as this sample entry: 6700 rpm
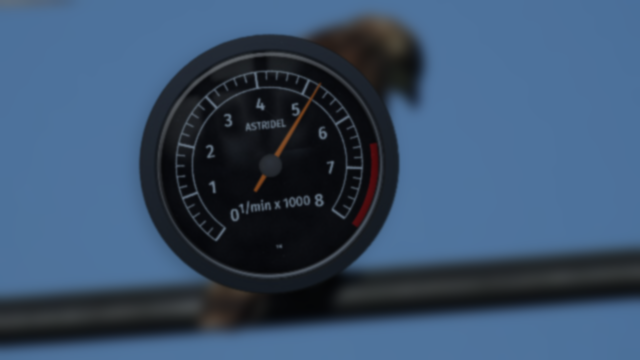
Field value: 5200 rpm
